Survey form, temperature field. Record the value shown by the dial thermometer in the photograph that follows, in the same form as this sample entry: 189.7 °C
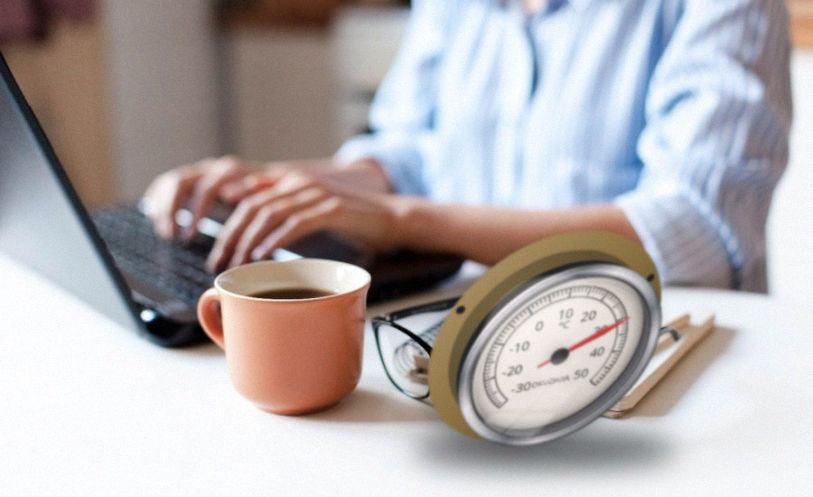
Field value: 30 °C
